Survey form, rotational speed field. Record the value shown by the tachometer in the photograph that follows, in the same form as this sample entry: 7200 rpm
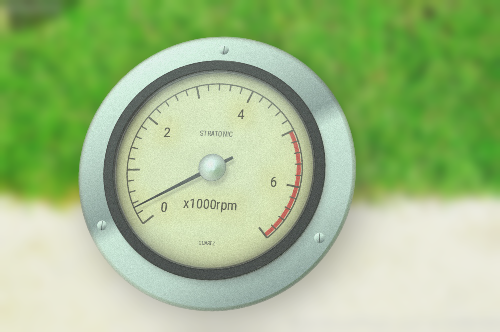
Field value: 300 rpm
